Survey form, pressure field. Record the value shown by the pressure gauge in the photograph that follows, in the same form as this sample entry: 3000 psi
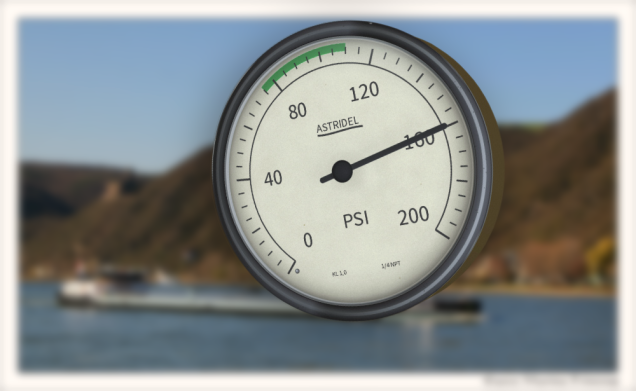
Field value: 160 psi
